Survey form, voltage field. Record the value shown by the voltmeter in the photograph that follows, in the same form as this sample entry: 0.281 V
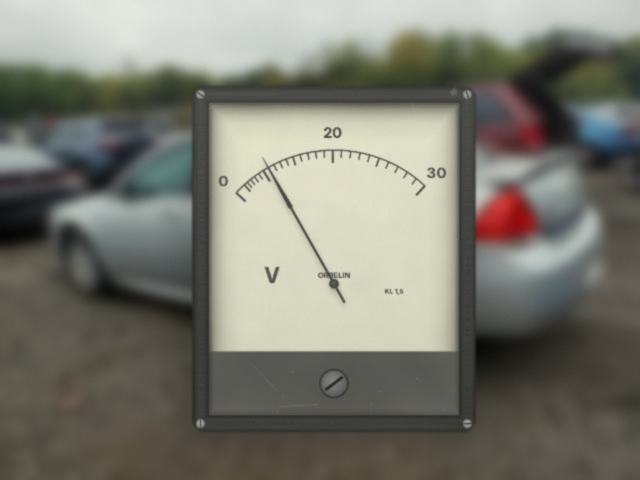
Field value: 11 V
